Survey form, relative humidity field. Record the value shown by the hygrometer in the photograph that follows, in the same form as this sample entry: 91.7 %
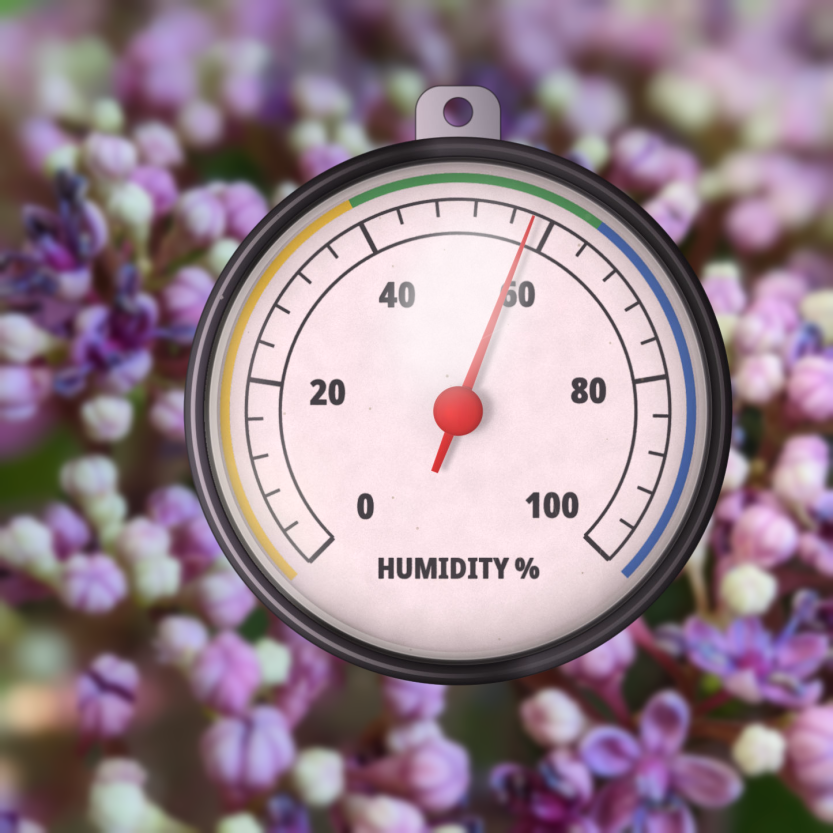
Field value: 58 %
